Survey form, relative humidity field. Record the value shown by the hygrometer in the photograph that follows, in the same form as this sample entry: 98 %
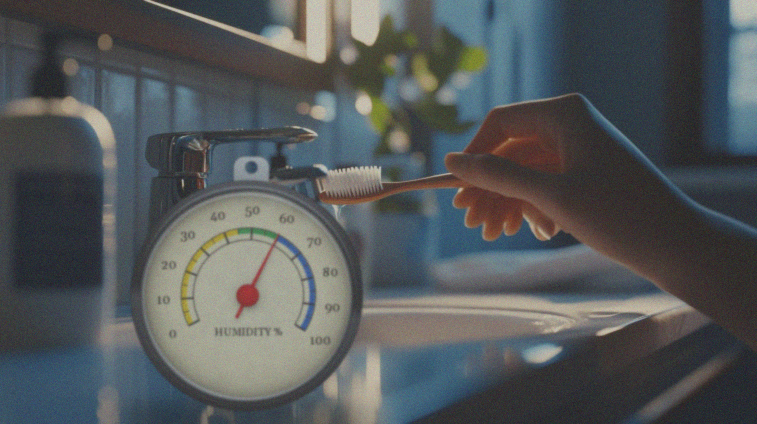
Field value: 60 %
